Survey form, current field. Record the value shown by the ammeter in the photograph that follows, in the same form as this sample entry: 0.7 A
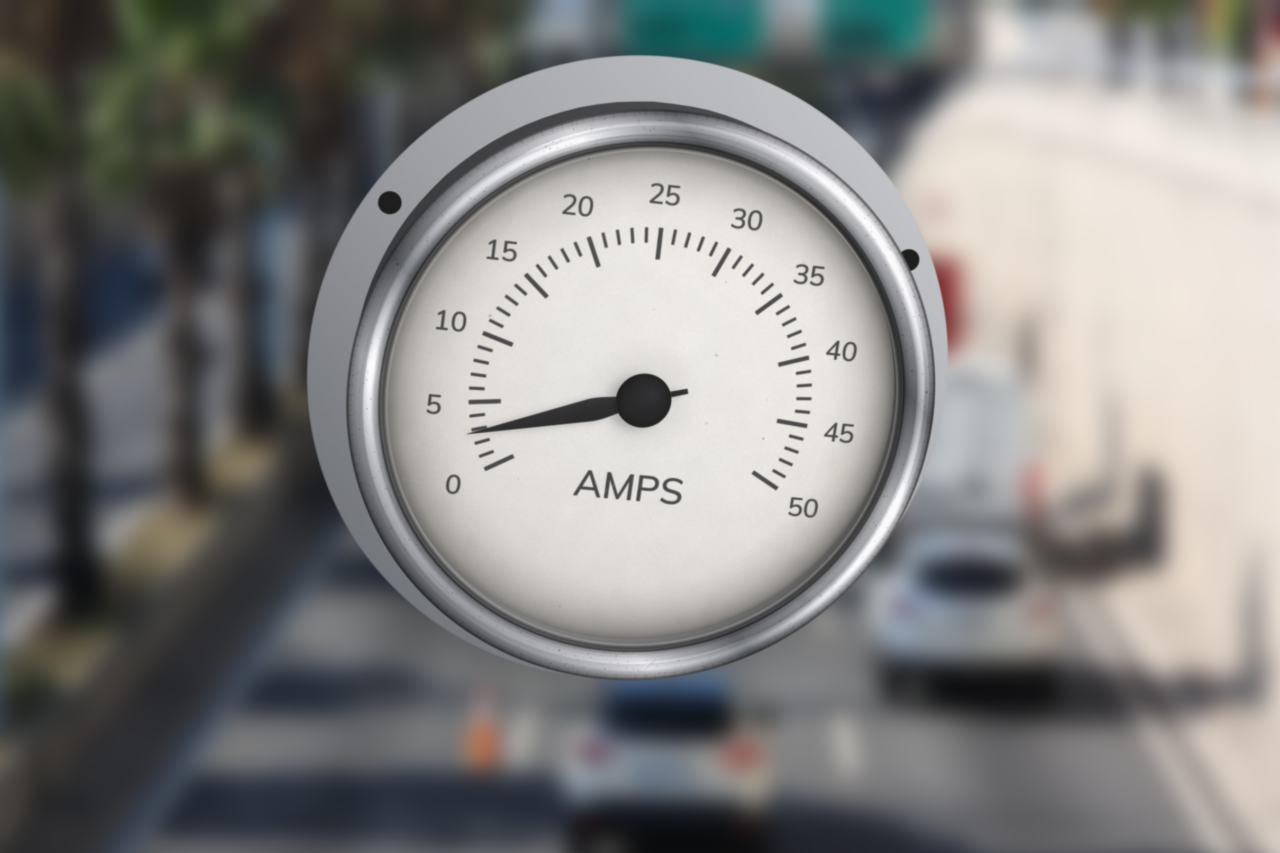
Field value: 3 A
